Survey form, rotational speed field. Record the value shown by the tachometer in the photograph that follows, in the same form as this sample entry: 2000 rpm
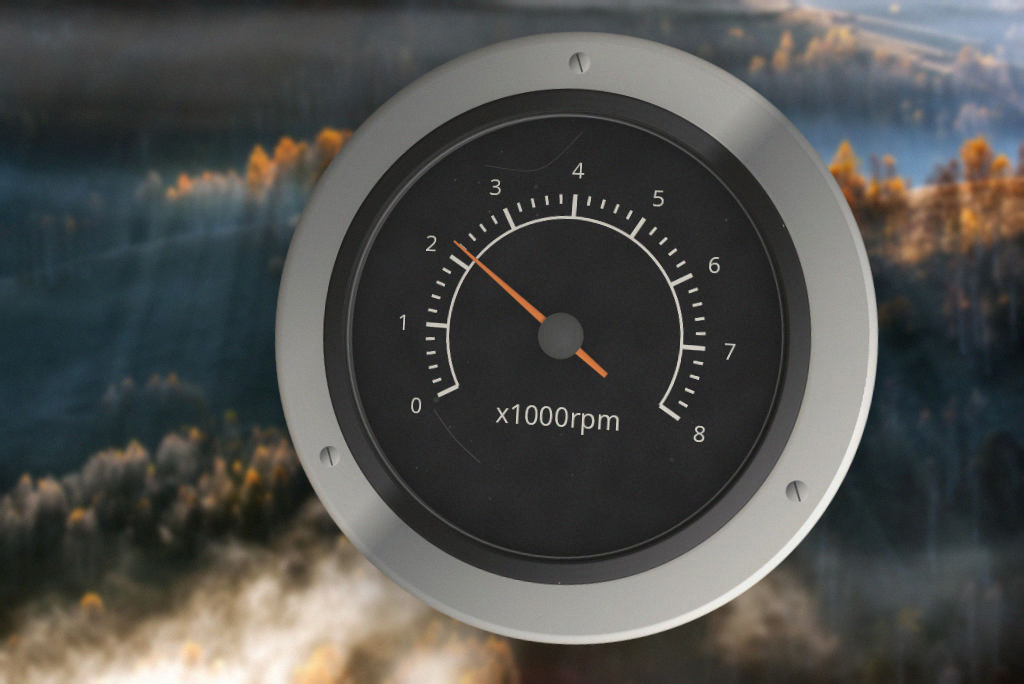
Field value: 2200 rpm
